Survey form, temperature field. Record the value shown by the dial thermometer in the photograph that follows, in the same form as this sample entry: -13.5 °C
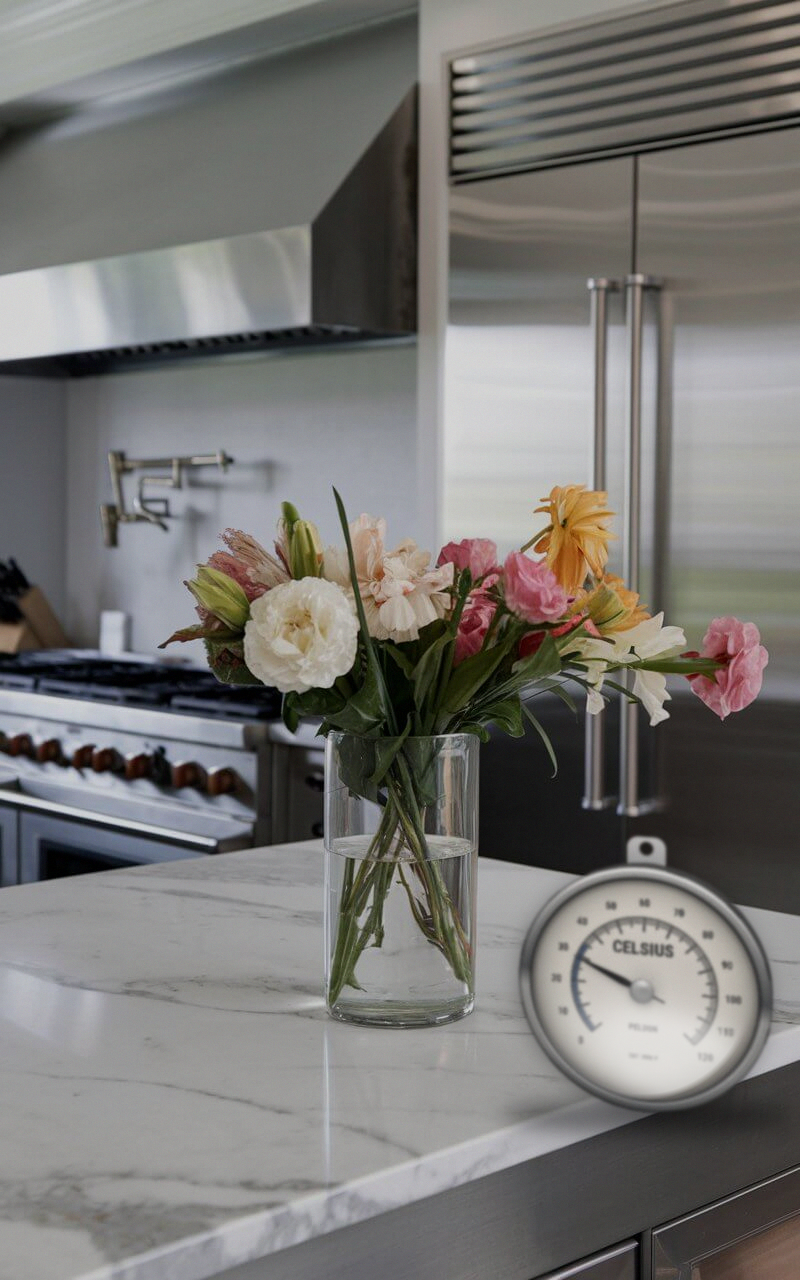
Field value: 30 °C
